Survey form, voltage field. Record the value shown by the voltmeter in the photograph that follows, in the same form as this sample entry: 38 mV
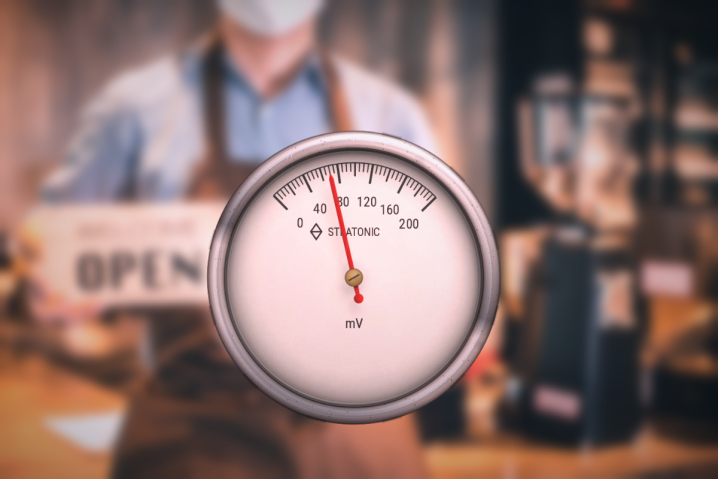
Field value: 70 mV
